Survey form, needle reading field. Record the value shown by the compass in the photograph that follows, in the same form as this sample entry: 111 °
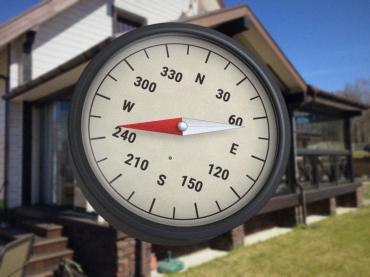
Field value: 247.5 °
